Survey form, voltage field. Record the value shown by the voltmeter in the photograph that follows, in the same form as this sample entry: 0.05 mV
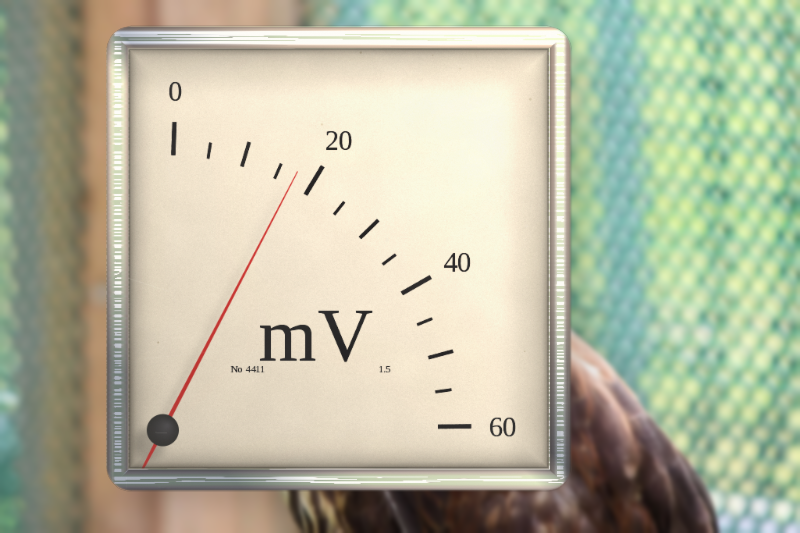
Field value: 17.5 mV
